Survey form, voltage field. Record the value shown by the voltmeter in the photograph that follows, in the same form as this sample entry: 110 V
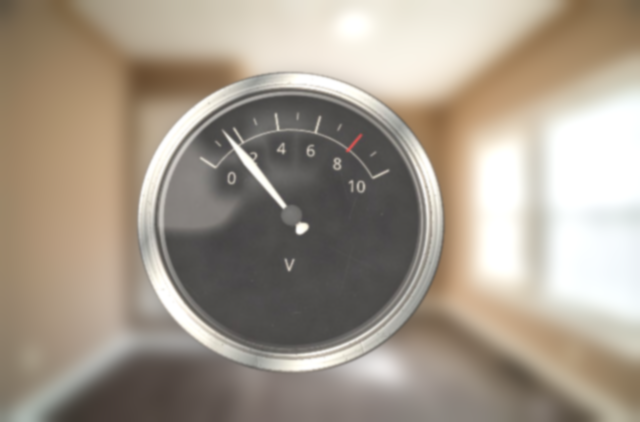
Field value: 1.5 V
